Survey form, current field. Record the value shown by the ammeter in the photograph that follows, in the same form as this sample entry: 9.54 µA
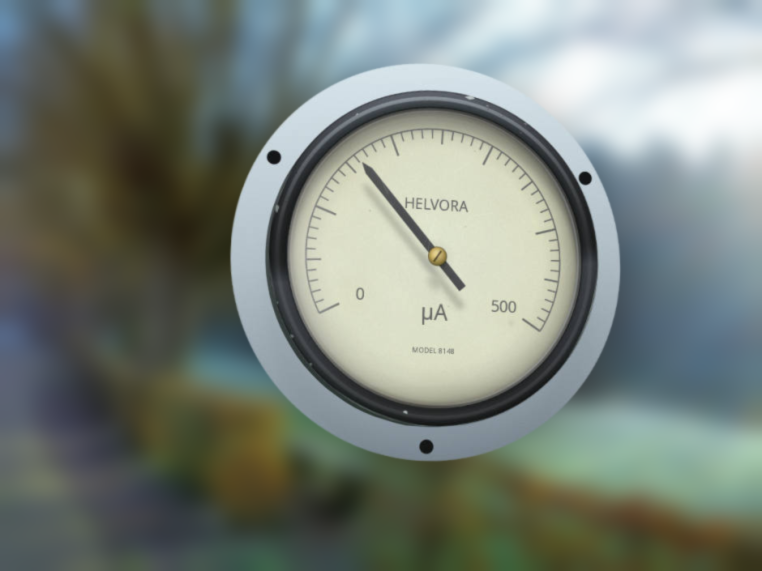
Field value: 160 µA
